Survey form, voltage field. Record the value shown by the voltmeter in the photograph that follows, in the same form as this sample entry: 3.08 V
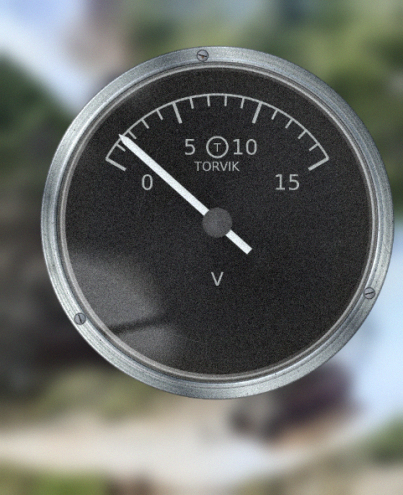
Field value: 1.5 V
